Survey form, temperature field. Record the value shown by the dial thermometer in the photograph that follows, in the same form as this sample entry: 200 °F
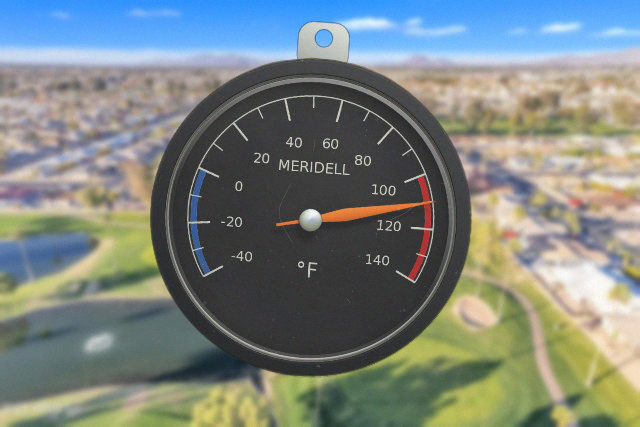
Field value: 110 °F
